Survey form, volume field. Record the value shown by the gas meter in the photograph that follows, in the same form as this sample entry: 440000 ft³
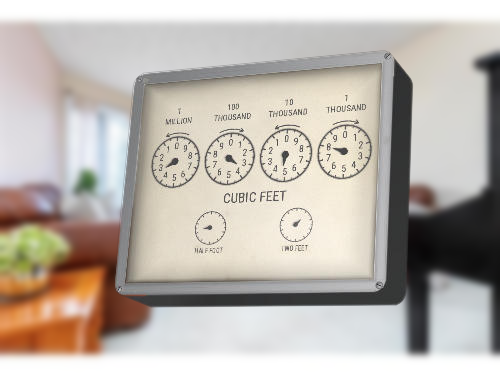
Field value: 334800 ft³
